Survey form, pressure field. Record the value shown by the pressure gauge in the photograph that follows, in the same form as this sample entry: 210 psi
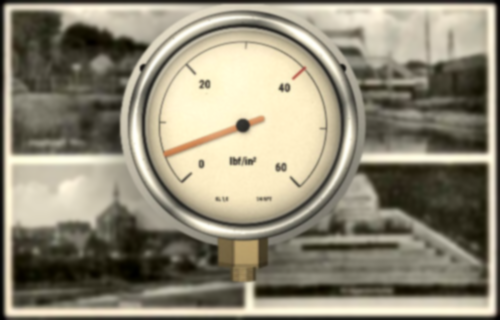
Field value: 5 psi
